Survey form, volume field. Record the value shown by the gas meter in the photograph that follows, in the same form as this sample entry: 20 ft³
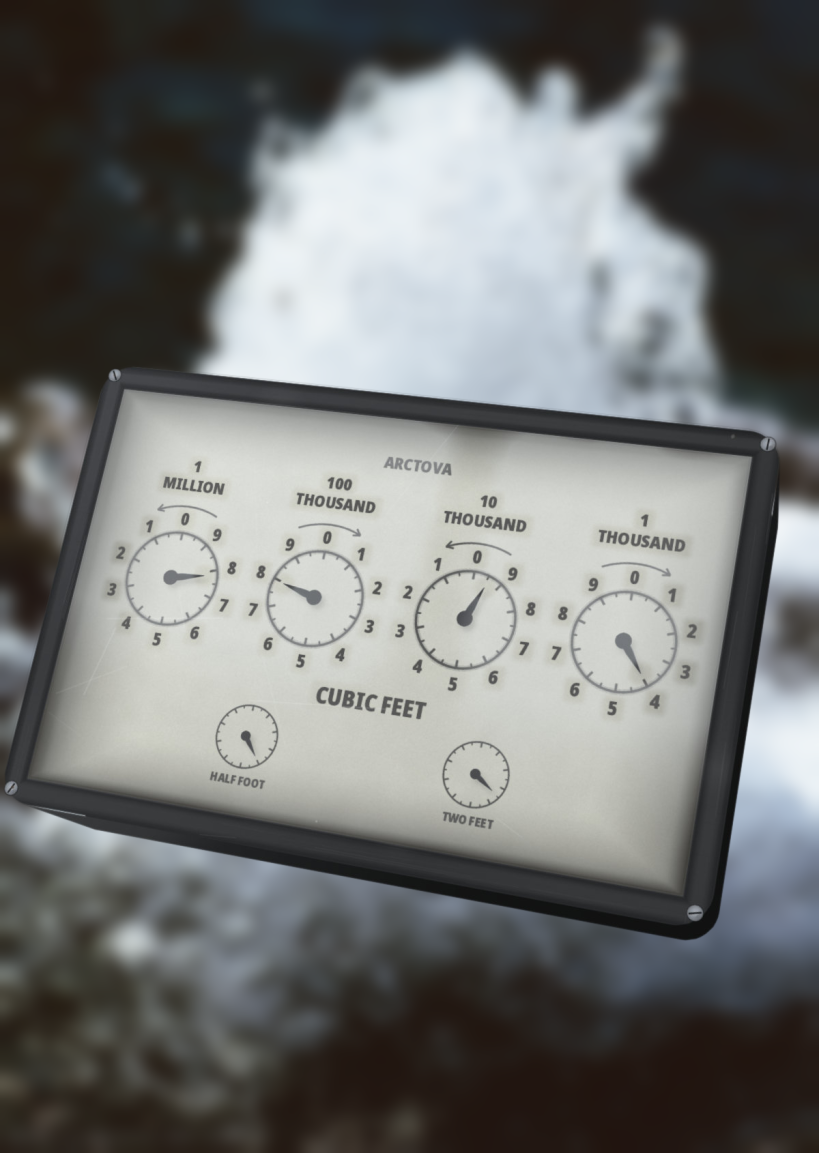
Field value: 779400 ft³
